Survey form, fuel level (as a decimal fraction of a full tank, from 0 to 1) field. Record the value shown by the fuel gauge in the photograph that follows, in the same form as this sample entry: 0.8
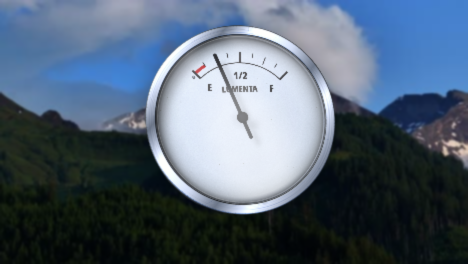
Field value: 0.25
